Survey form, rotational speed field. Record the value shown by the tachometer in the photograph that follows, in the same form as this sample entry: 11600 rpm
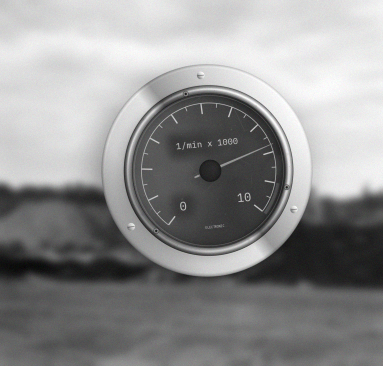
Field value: 7750 rpm
